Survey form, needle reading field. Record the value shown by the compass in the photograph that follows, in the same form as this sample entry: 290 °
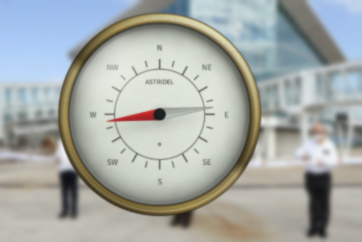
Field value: 262.5 °
